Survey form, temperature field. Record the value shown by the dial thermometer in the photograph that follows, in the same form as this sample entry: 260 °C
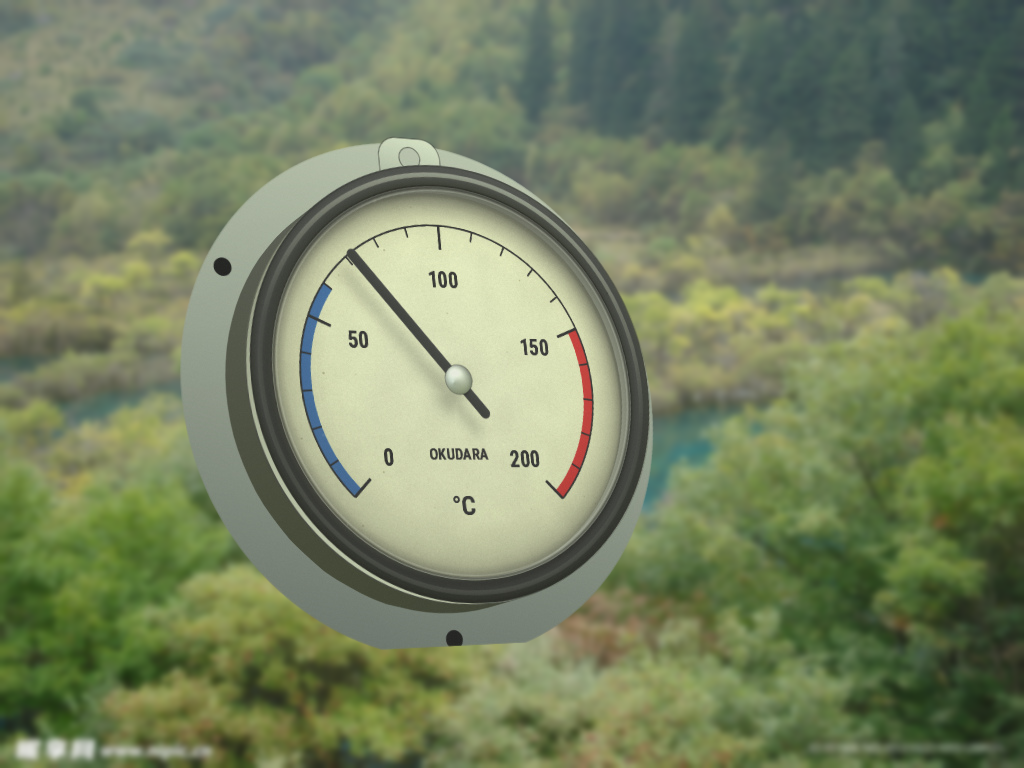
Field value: 70 °C
